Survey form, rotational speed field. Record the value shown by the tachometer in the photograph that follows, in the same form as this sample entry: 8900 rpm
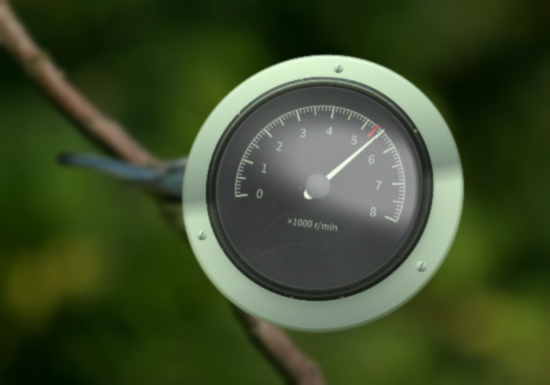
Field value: 5500 rpm
